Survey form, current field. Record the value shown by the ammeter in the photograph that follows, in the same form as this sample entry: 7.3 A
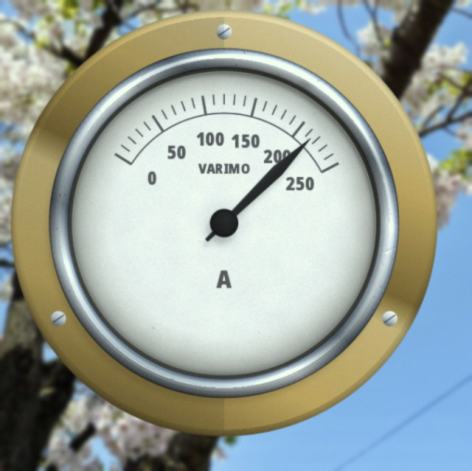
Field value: 215 A
